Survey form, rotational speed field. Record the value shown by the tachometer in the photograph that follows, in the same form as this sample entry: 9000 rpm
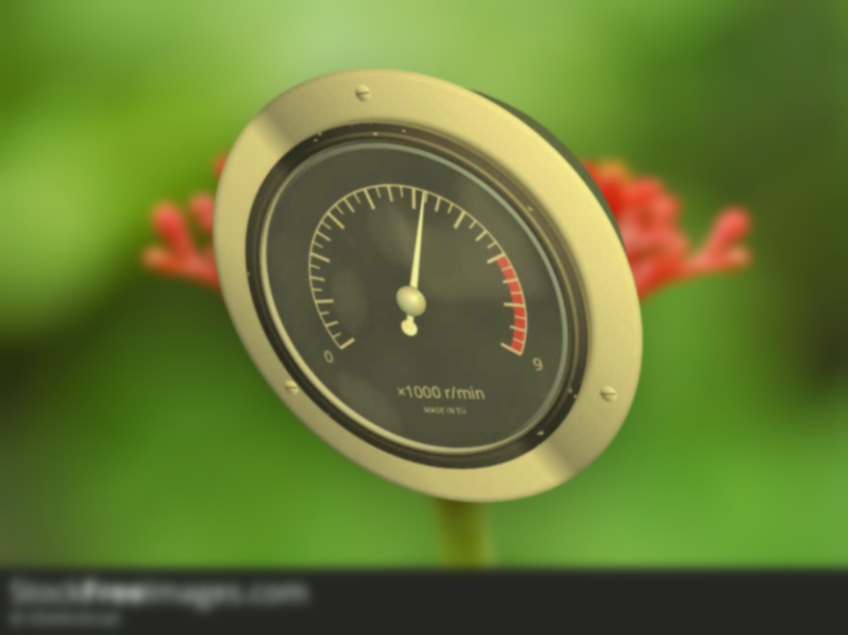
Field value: 5250 rpm
